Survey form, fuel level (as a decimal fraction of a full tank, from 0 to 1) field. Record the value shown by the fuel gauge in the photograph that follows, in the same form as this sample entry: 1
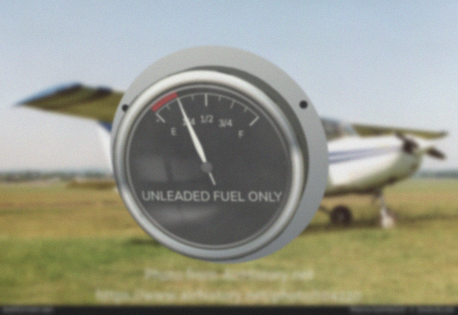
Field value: 0.25
